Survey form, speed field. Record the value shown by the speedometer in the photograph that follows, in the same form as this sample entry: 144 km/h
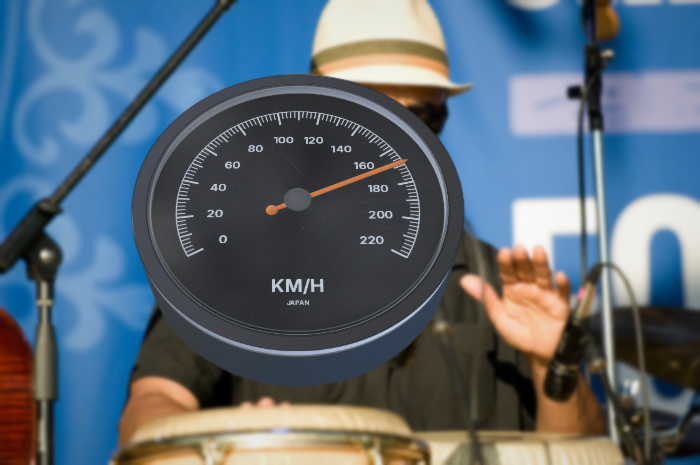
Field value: 170 km/h
